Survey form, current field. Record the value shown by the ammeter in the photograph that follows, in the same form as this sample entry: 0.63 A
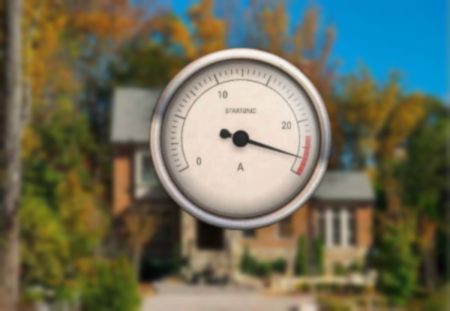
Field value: 23.5 A
